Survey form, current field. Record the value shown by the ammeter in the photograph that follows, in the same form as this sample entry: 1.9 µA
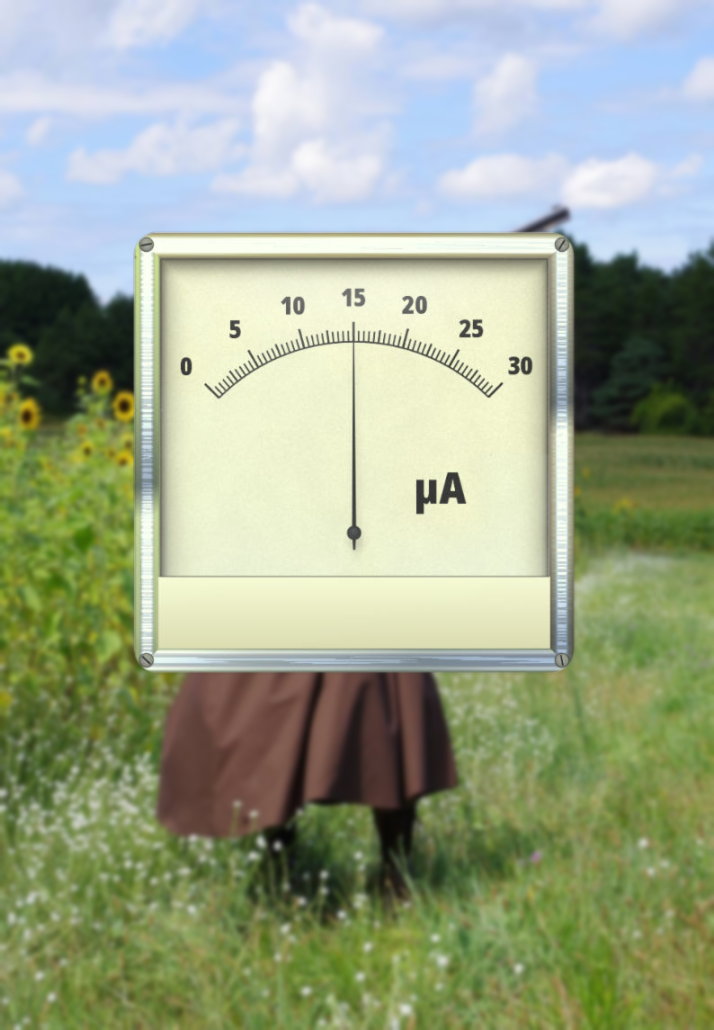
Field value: 15 µA
